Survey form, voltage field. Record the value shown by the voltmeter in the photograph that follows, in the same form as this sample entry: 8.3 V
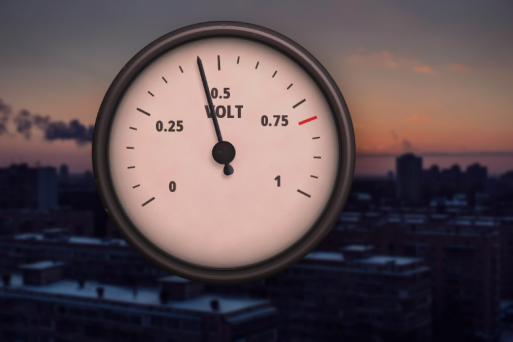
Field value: 0.45 V
